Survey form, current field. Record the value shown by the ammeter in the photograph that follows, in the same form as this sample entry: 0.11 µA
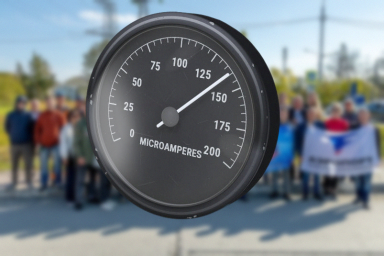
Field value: 140 µA
